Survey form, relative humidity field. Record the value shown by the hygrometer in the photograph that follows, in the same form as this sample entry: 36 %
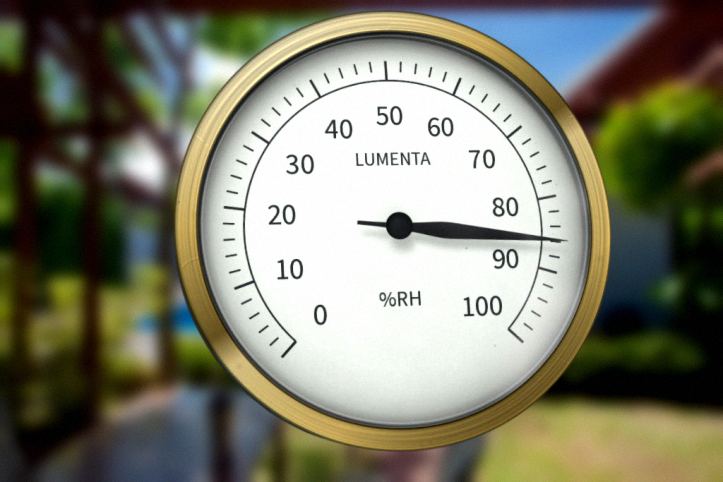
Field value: 86 %
